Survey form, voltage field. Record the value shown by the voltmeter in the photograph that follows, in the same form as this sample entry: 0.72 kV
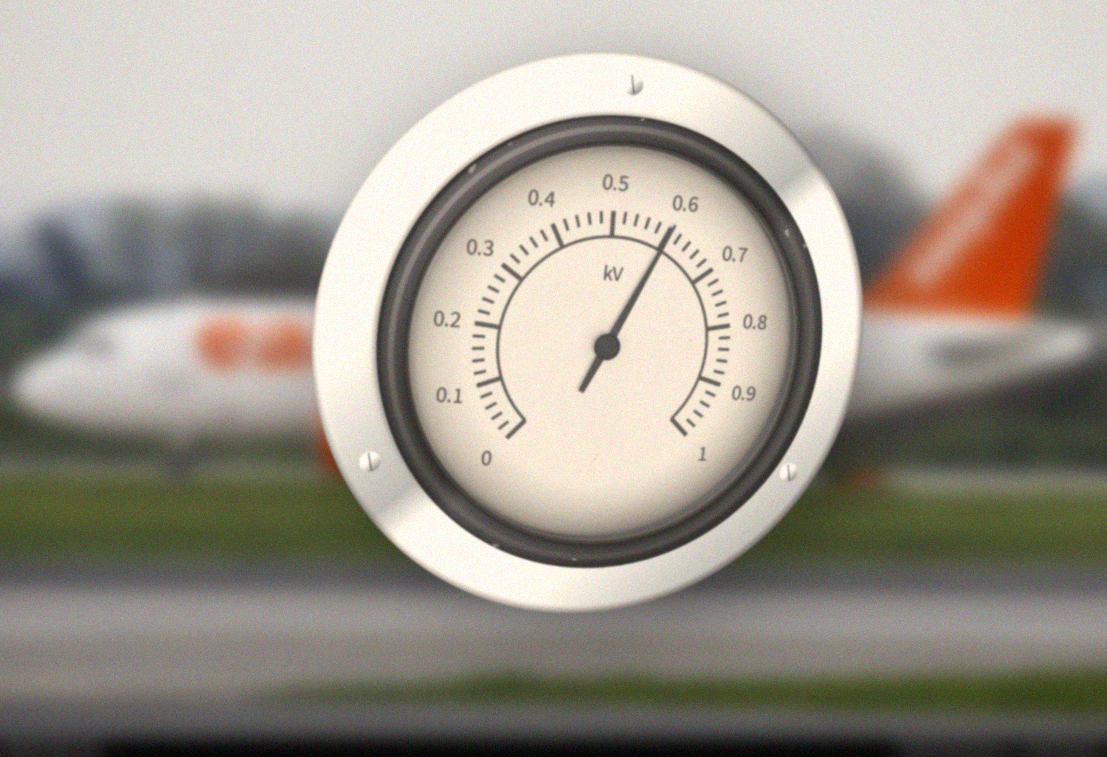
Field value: 0.6 kV
